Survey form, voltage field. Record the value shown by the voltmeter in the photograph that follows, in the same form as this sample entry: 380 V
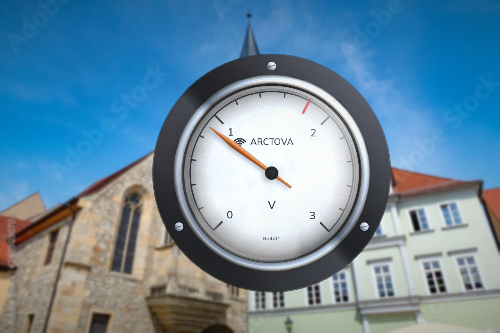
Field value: 0.9 V
